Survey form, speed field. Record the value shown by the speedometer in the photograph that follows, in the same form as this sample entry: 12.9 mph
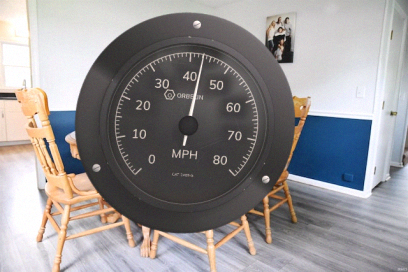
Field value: 43 mph
